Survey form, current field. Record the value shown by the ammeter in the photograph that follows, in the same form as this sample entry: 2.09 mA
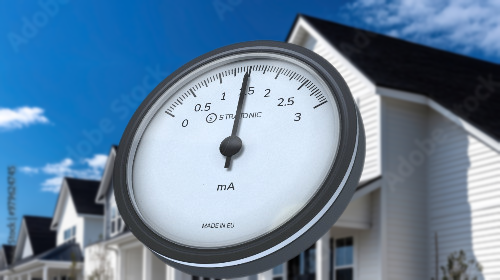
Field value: 1.5 mA
